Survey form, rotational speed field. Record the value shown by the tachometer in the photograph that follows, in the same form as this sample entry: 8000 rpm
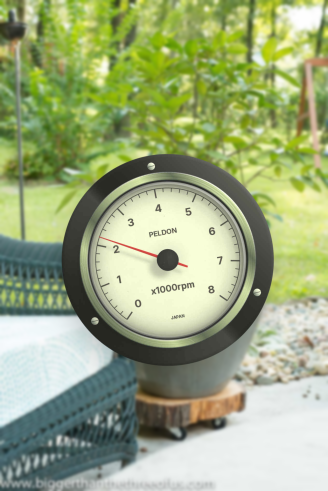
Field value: 2200 rpm
